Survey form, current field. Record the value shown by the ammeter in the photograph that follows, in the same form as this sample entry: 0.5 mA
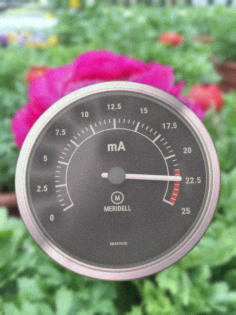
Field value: 22.5 mA
